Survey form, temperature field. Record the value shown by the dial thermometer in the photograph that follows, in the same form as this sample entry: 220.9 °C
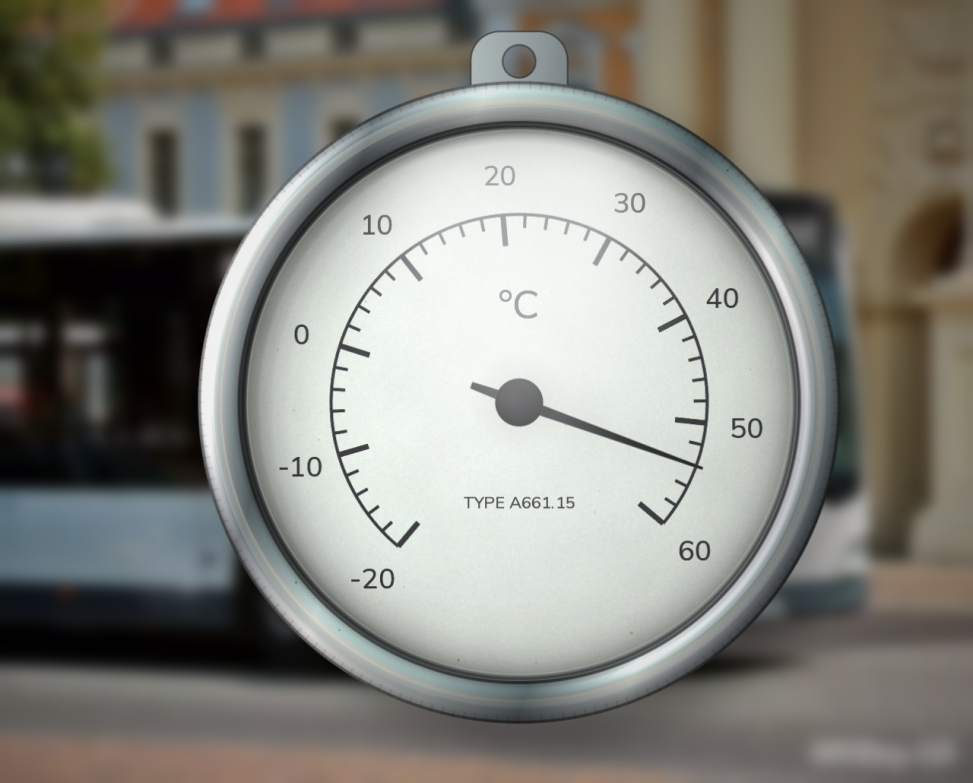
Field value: 54 °C
